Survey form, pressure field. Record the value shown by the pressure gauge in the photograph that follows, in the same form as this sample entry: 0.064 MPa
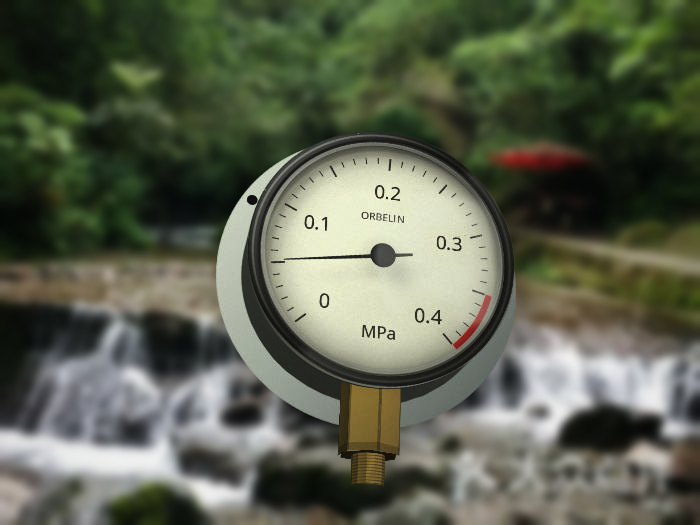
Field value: 0.05 MPa
